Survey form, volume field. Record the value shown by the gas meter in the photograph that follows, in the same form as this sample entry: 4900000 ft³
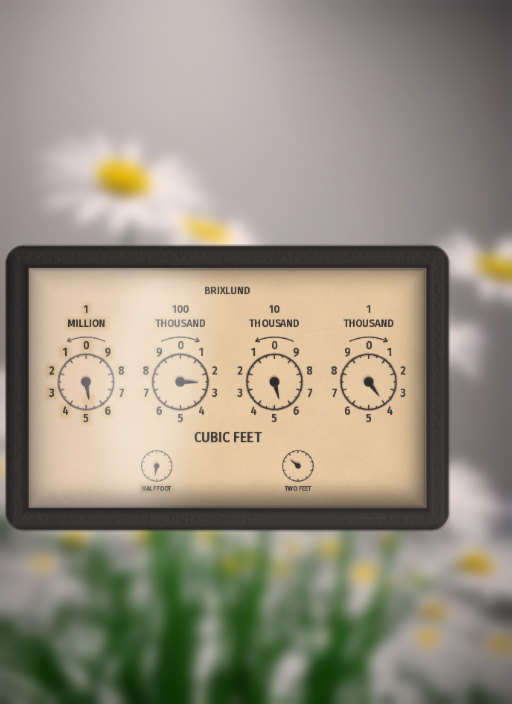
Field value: 525400 ft³
